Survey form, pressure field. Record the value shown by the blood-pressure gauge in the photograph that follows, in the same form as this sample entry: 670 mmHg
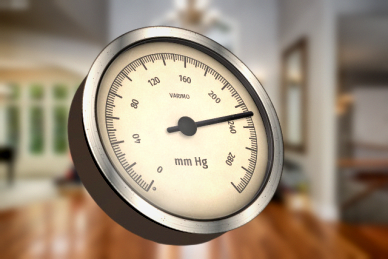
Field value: 230 mmHg
